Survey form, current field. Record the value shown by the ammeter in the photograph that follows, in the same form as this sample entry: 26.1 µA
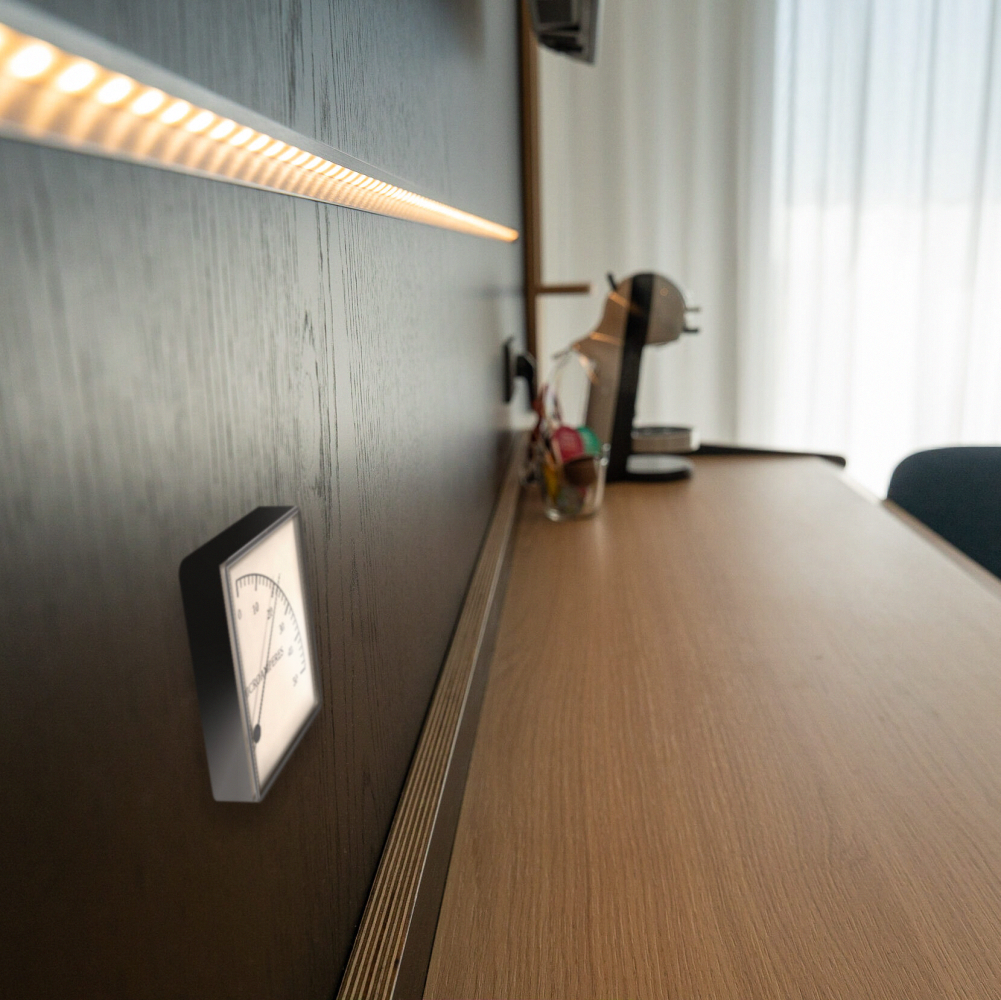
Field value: 20 µA
